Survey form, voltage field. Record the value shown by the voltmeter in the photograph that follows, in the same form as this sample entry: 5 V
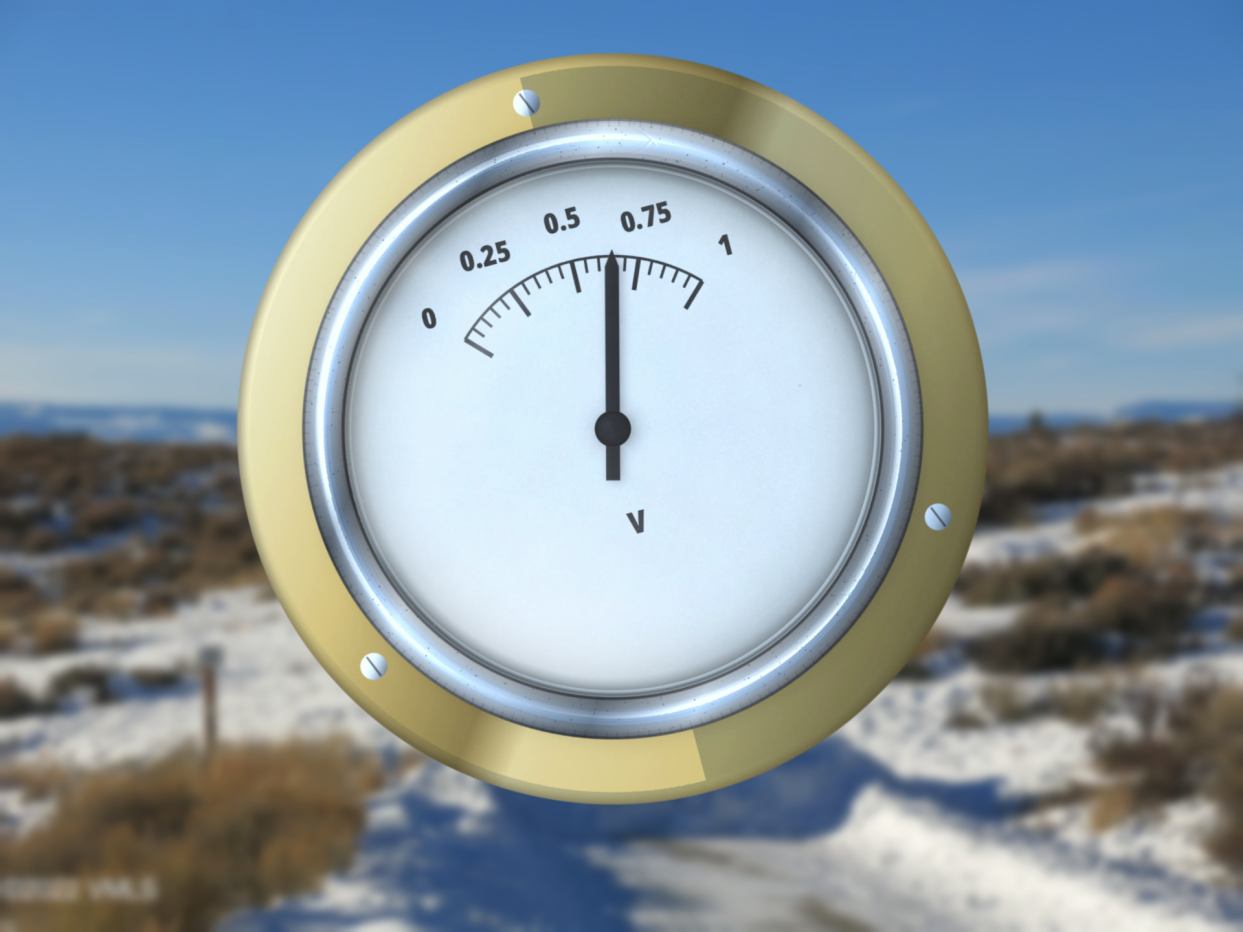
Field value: 0.65 V
